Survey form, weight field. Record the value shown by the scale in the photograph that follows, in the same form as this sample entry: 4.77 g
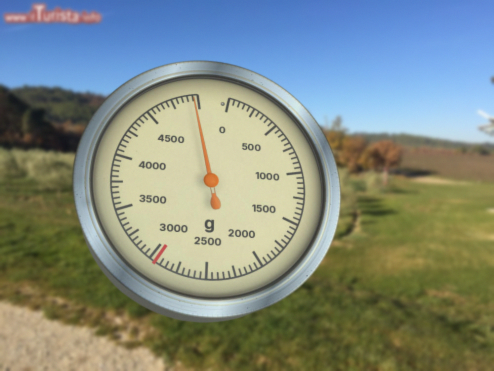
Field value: 4950 g
